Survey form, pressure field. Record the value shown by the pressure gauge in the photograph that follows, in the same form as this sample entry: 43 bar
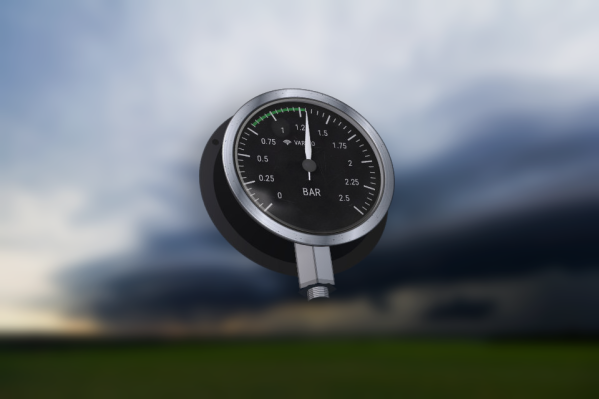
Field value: 1.3 bar
